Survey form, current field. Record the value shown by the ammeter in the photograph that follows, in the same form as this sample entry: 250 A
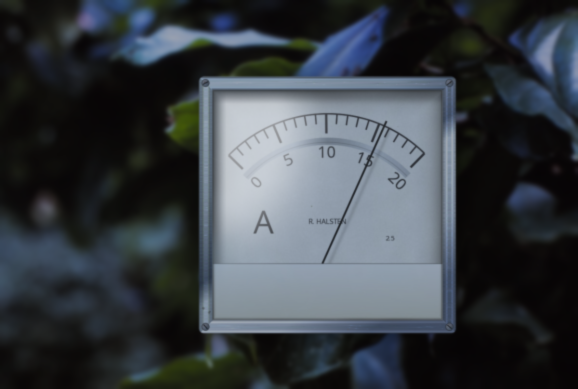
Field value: 15.5 A
